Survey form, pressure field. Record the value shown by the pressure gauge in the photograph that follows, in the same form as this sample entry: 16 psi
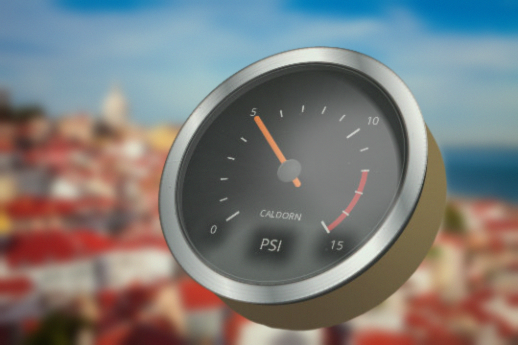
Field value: 5 psi
